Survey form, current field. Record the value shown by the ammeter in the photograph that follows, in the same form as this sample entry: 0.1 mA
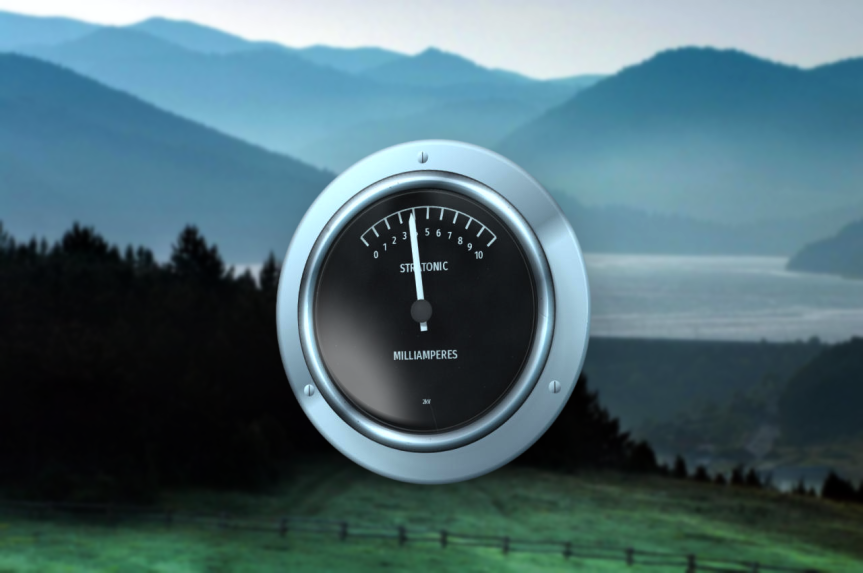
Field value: 4 mA
